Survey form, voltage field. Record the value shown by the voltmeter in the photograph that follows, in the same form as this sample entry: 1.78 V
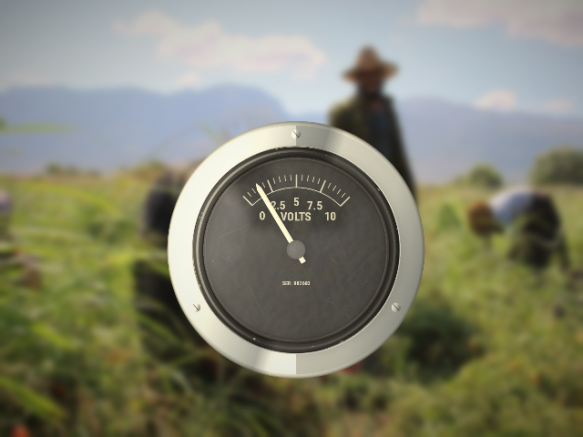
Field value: 1.5 V
